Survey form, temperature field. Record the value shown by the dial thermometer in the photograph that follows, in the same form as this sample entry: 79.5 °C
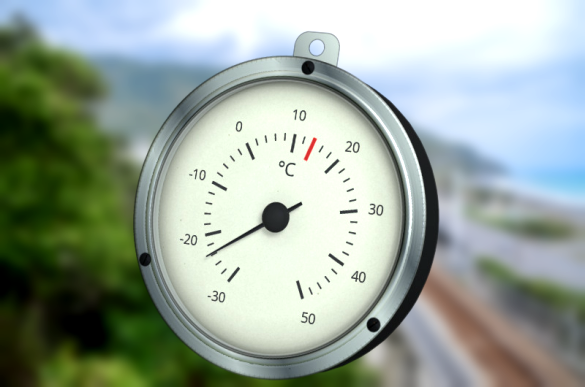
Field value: -24 °C
